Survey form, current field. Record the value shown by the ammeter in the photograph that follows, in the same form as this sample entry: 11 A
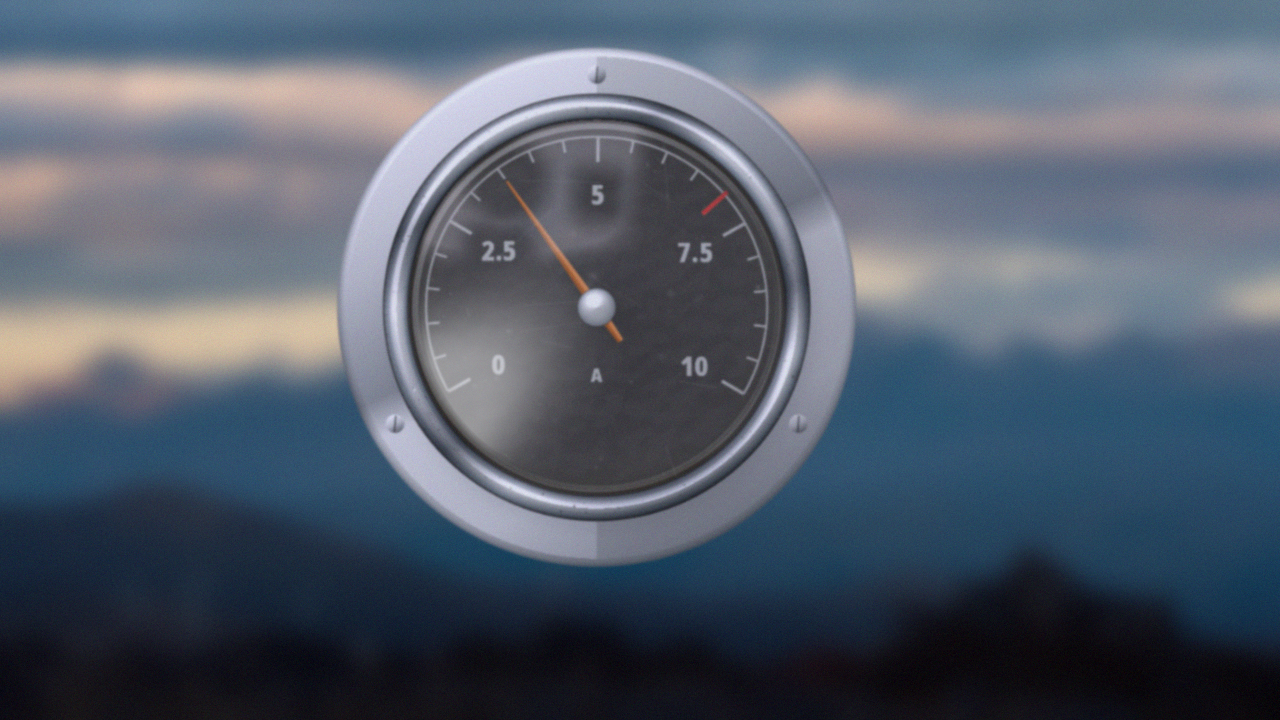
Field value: 3.5 A
